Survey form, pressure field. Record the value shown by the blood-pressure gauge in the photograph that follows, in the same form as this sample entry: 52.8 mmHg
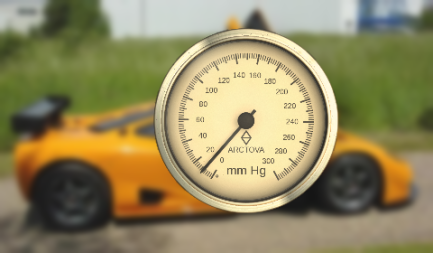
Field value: 10 mmHg
